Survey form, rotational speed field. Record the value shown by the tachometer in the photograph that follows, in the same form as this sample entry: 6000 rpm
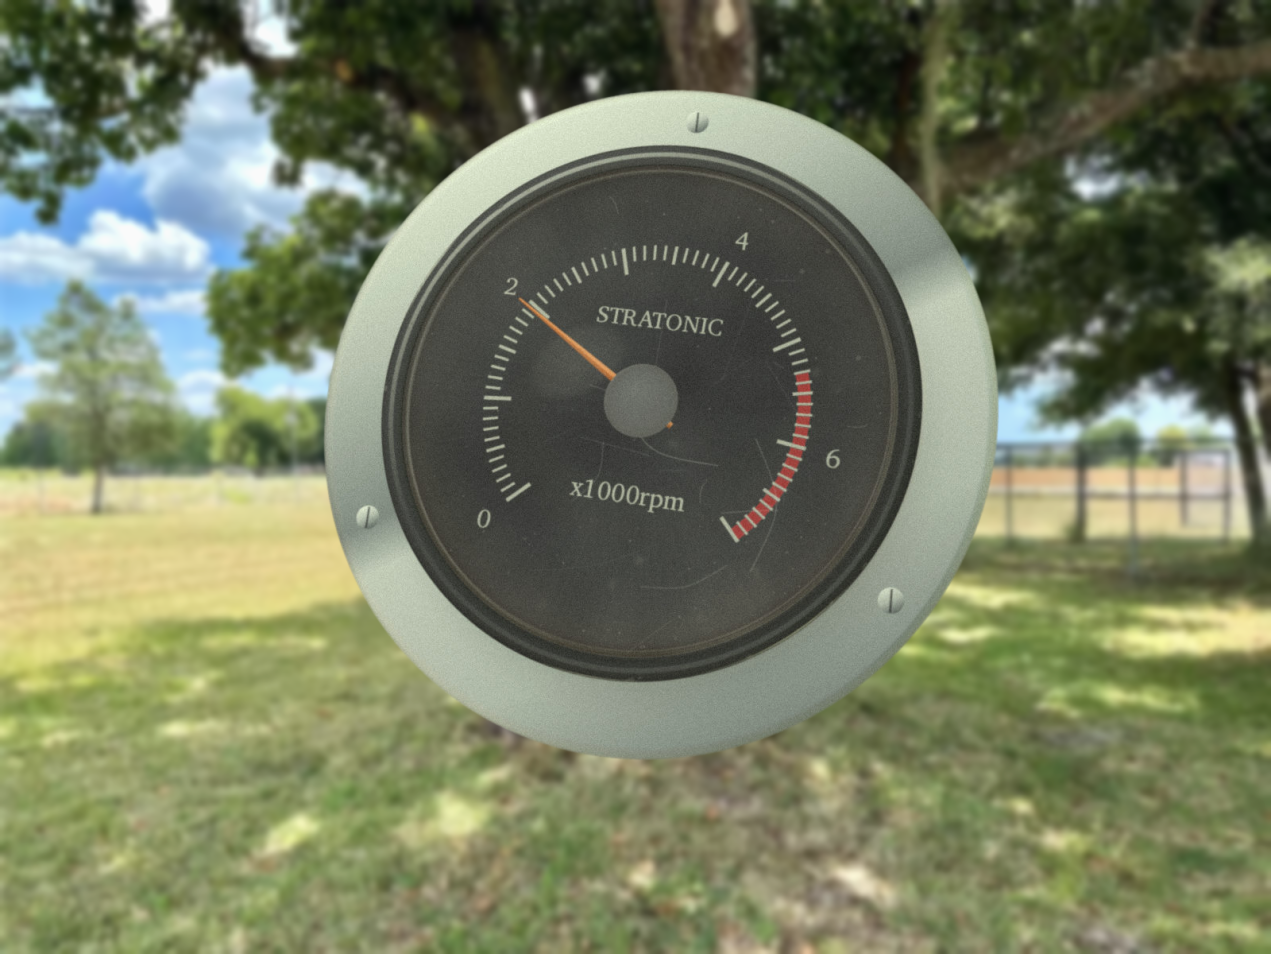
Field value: 1950 rpm
